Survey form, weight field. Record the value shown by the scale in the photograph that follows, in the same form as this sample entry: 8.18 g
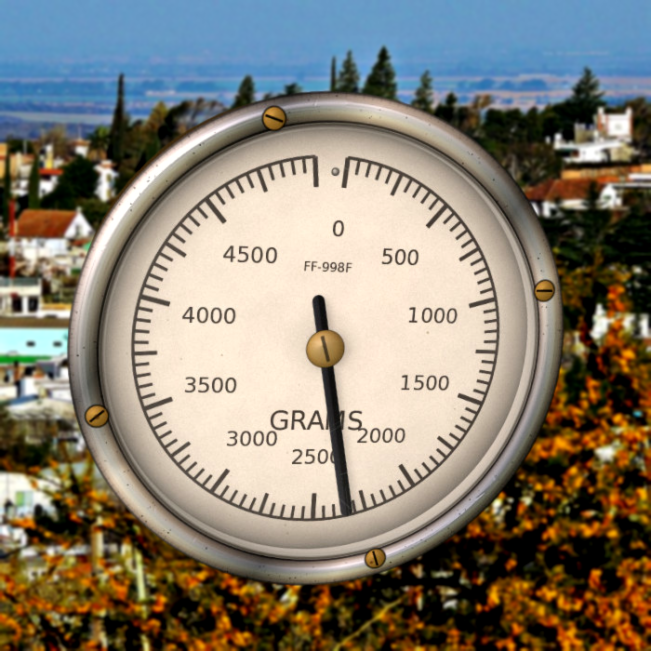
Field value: 2350 g
